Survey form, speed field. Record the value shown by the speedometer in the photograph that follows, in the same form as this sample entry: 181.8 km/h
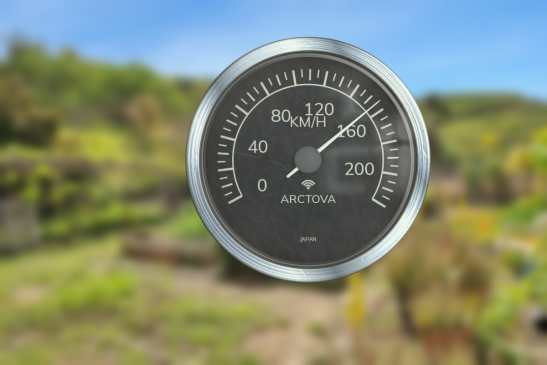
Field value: 155 km/h
